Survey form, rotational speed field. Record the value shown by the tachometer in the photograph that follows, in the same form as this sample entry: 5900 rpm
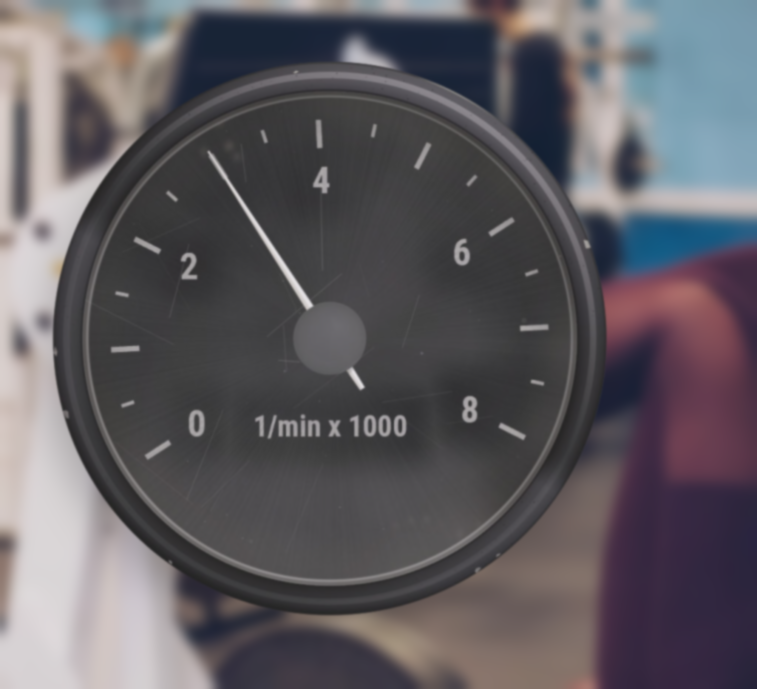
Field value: 3000 rpm
